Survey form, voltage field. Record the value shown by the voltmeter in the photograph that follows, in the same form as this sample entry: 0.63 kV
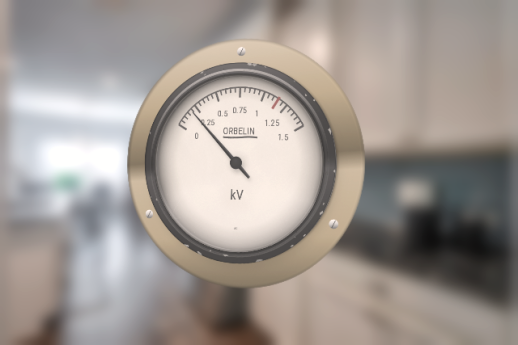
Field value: 0.2 kV
